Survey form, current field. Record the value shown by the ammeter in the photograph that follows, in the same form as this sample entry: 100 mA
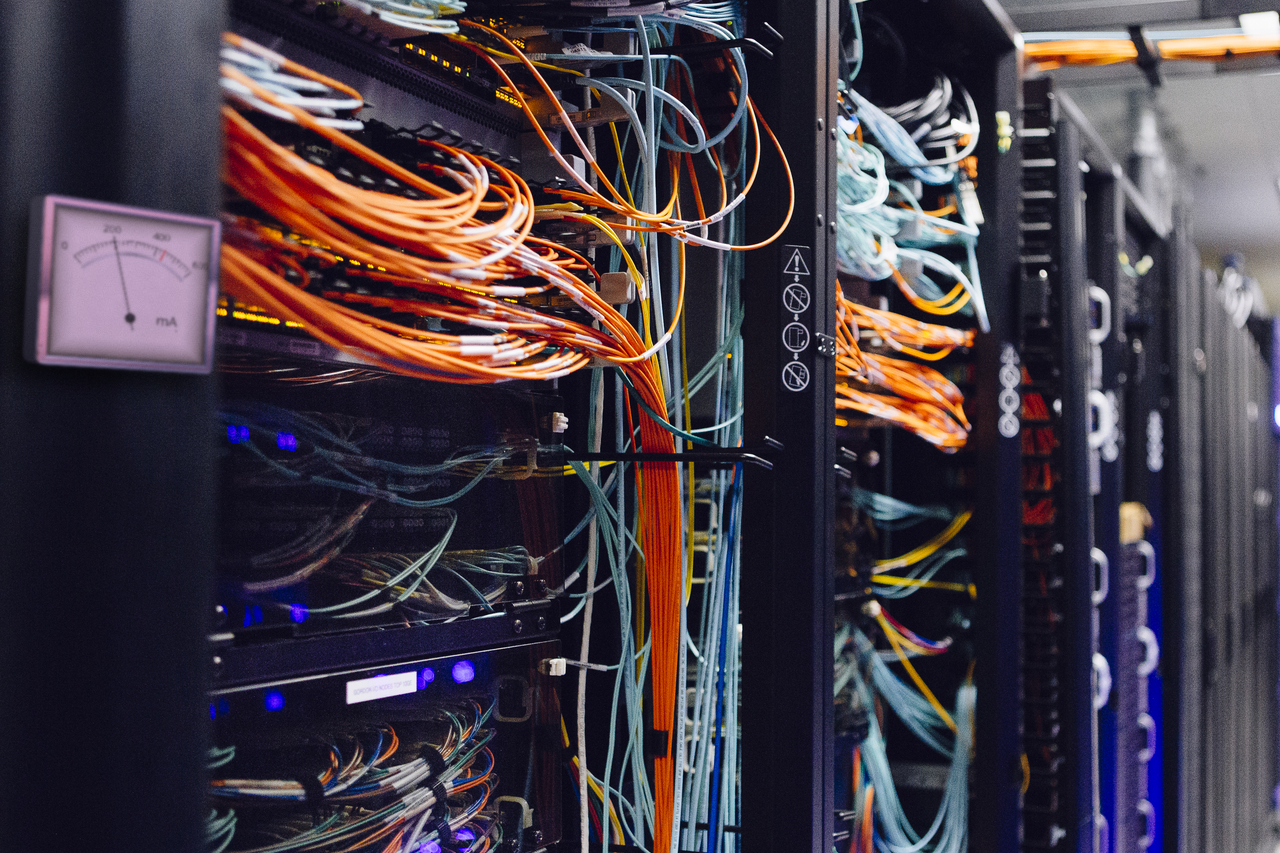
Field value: 200 mA
